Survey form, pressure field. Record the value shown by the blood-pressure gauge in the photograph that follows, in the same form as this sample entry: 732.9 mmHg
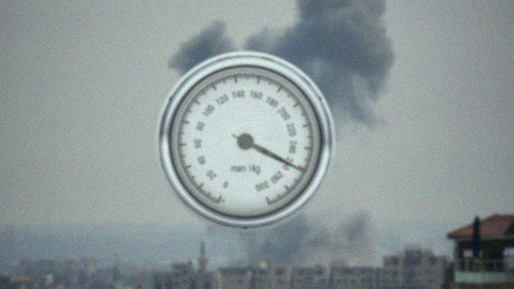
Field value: 260 mmHg
